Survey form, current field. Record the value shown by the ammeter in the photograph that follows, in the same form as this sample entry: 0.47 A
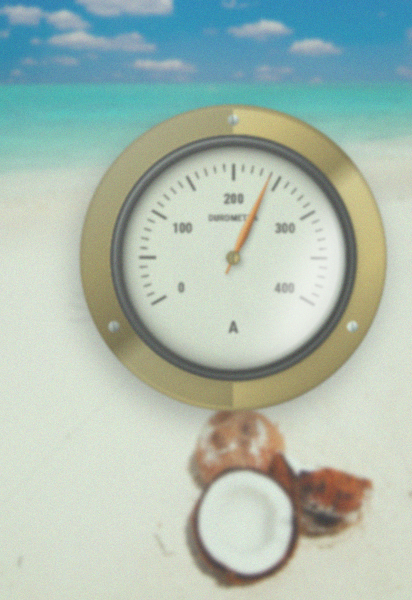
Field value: 240 A
